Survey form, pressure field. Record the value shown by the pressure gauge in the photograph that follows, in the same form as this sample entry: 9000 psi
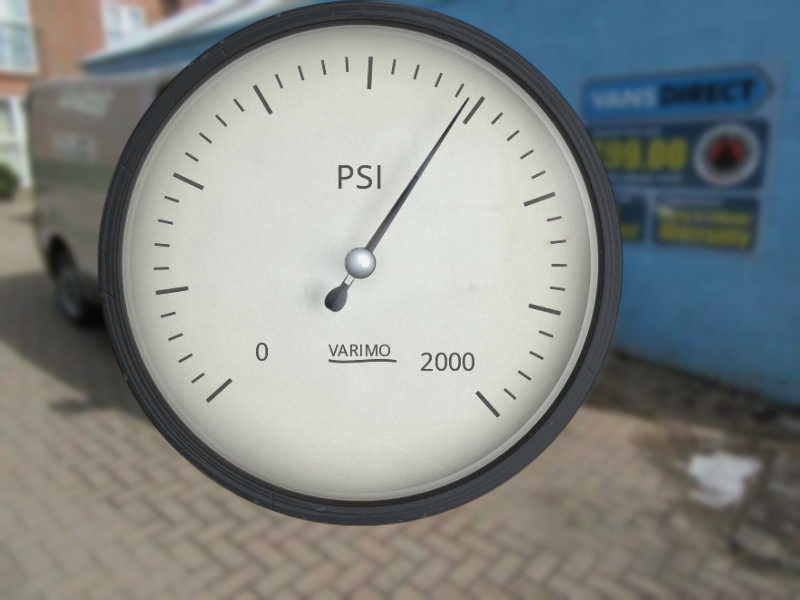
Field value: 1225 psi
